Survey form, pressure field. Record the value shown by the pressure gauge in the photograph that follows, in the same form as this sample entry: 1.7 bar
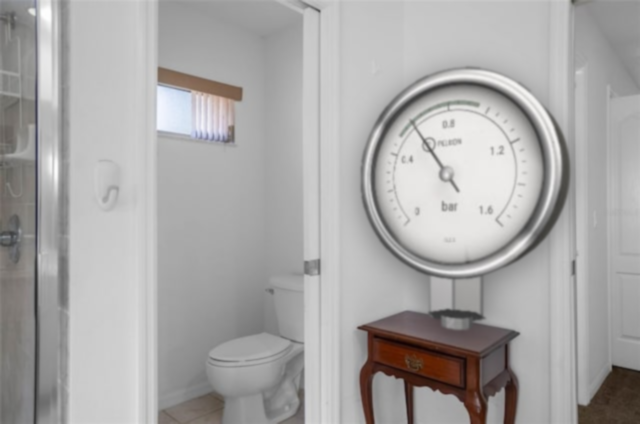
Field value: 0.6 bar
